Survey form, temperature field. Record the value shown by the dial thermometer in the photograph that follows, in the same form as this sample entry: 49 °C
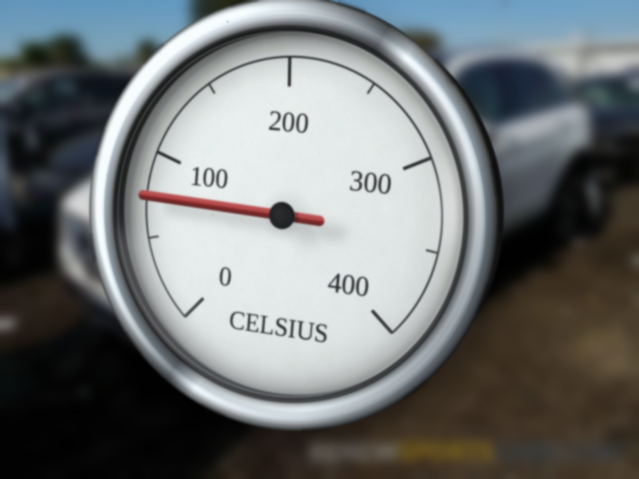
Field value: 75 °C
